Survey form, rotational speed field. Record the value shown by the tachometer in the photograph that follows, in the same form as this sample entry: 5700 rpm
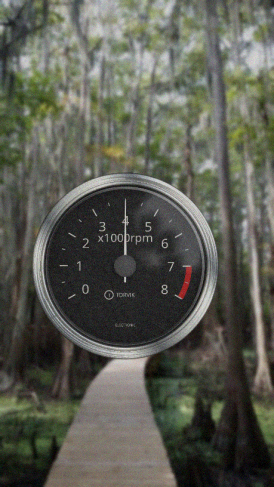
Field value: 4000 rpm
